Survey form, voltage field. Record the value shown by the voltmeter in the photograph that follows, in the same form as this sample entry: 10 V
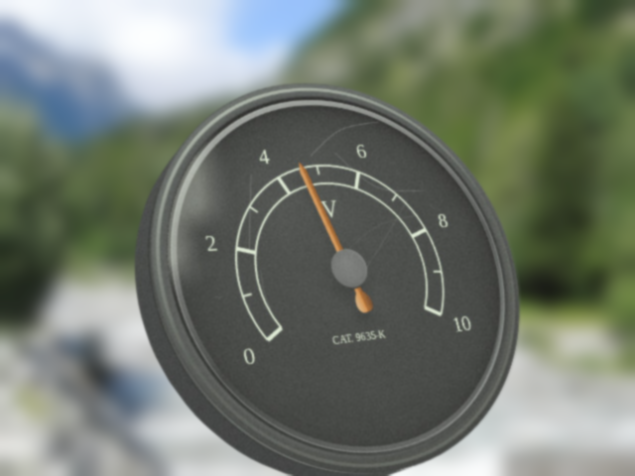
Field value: 4.5 V
